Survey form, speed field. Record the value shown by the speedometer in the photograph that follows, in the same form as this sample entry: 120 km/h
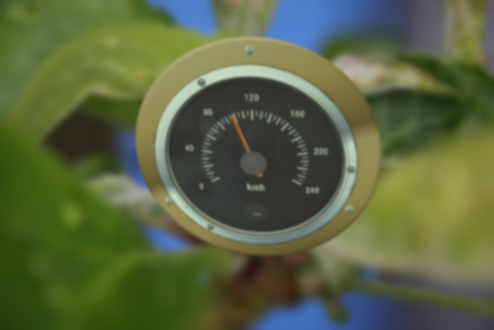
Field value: 100 km/h
